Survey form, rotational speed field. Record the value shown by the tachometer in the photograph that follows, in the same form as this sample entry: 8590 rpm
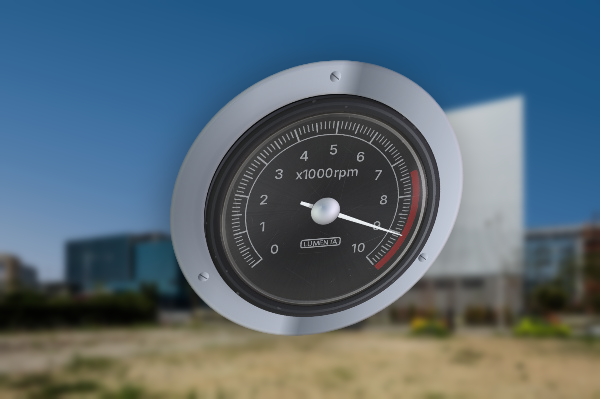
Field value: 9000 rpm
